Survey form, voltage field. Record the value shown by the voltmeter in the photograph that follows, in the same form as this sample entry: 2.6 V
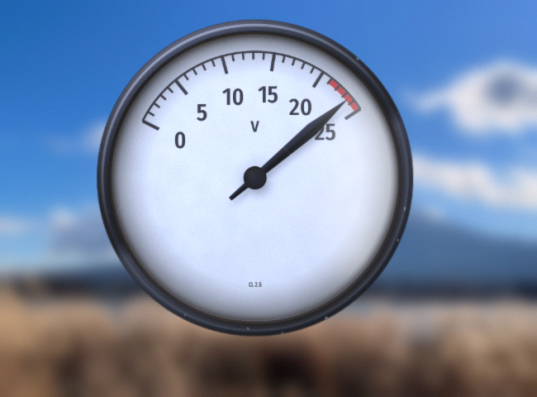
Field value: 23.5 V
